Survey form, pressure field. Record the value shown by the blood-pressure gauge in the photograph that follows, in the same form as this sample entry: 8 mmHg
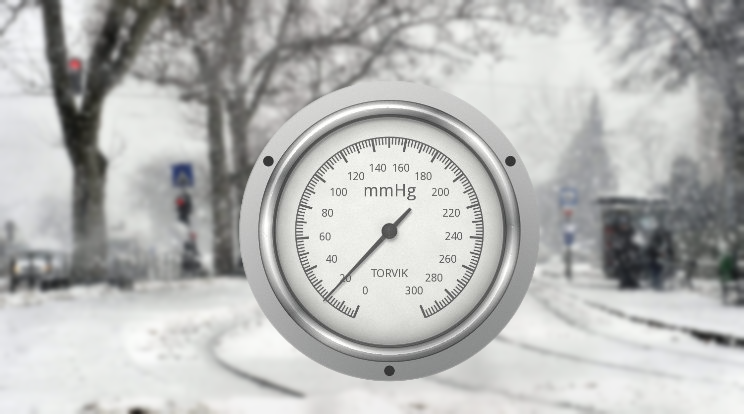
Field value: 20 mmHg
